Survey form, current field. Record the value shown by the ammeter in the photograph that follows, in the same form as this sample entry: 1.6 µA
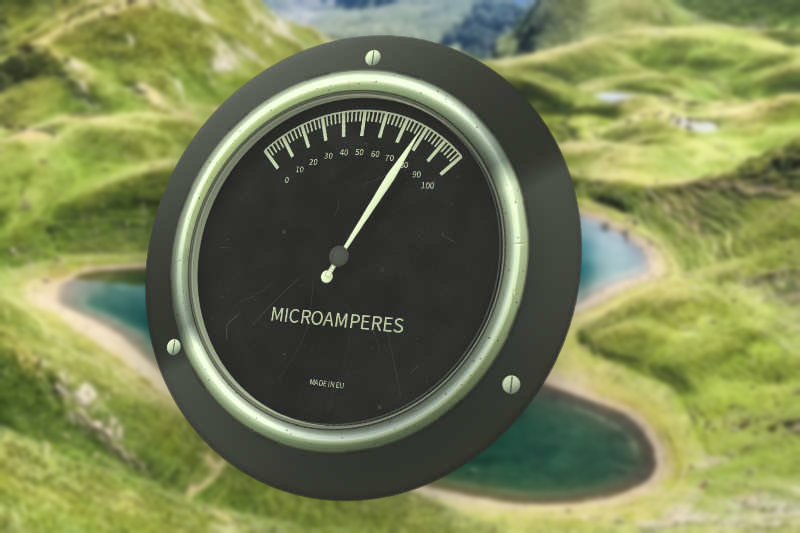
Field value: 80 µA
